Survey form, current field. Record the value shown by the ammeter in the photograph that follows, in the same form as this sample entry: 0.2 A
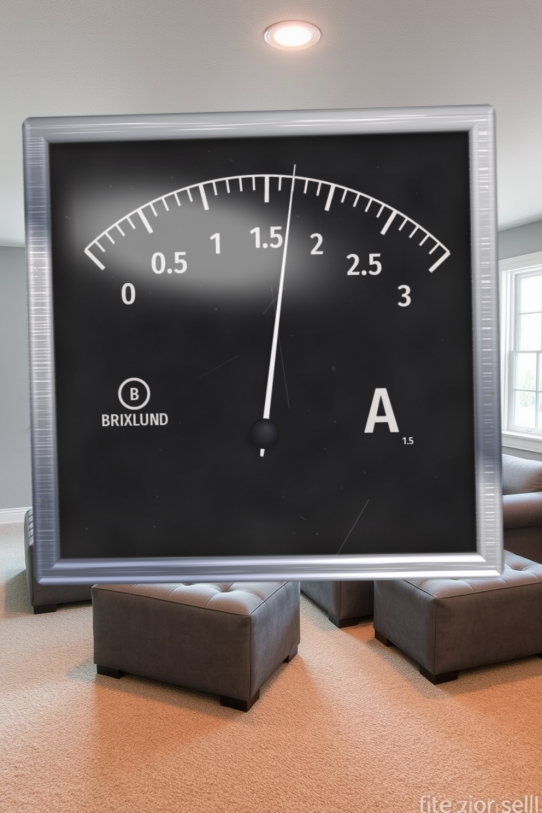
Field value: 1.7 A
